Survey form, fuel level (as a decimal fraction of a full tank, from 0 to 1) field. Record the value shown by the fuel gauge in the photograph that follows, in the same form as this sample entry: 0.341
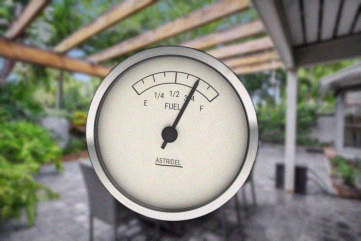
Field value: 0.75
